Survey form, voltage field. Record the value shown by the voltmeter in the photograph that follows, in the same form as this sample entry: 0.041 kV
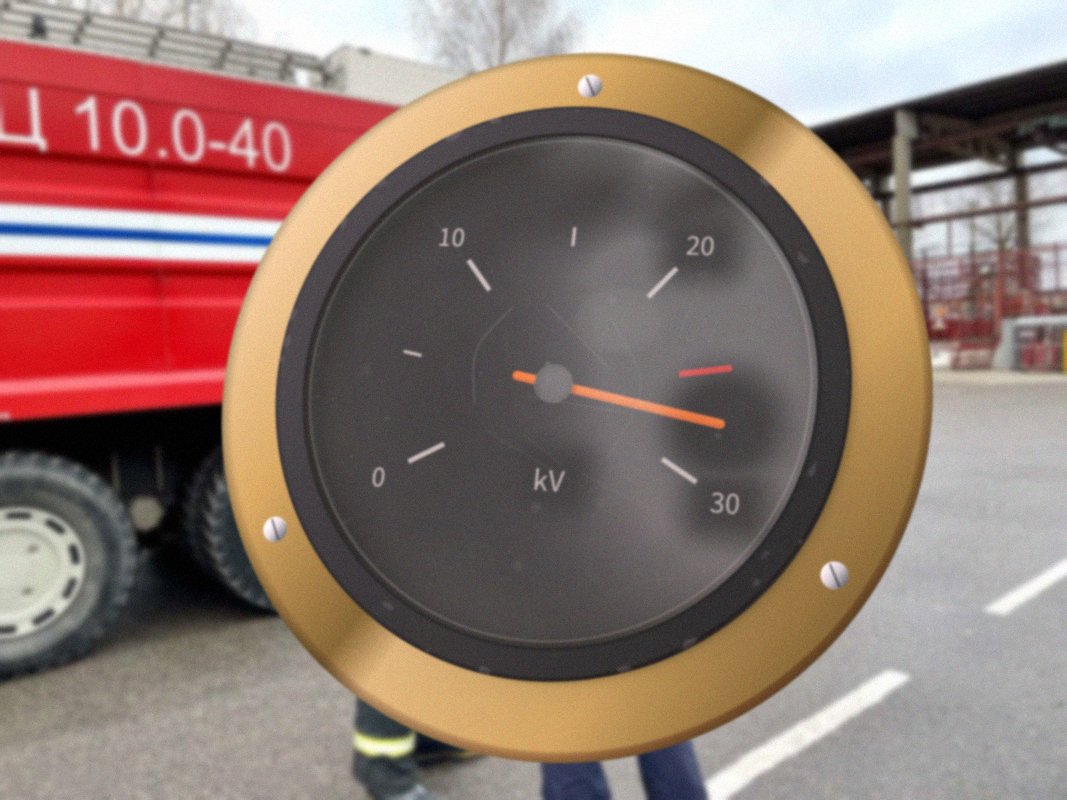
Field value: 27.5 kV
